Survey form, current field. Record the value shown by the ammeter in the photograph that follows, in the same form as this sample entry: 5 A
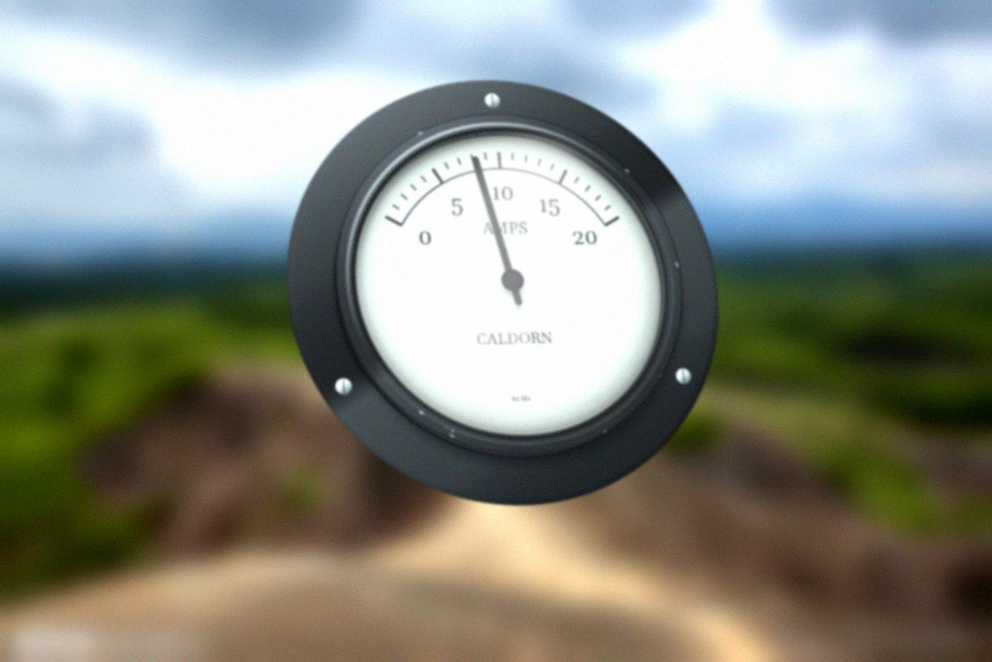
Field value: 8 A
